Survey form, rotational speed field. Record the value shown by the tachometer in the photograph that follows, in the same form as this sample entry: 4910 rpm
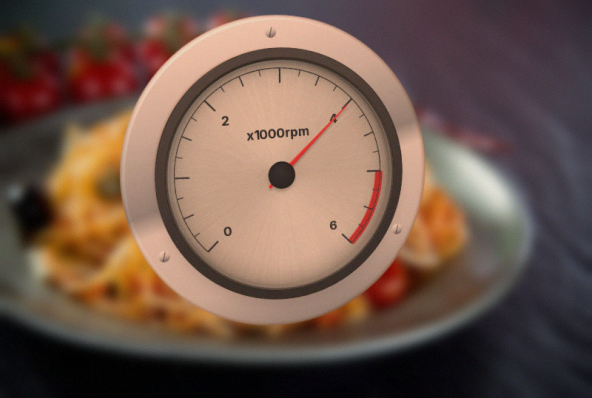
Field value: 4000 rpm
